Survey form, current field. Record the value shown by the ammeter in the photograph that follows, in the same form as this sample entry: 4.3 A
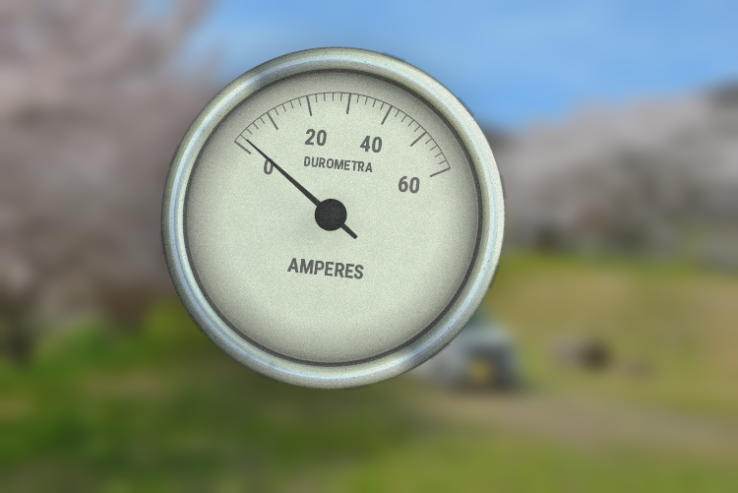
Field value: 2 A
